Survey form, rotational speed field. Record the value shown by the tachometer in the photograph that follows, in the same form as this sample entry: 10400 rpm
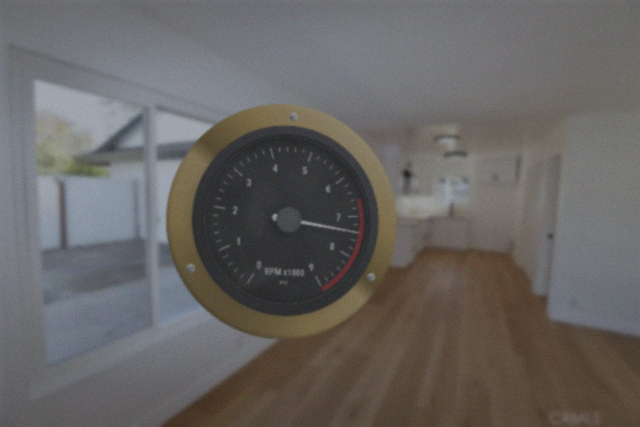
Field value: 7400 rpm
